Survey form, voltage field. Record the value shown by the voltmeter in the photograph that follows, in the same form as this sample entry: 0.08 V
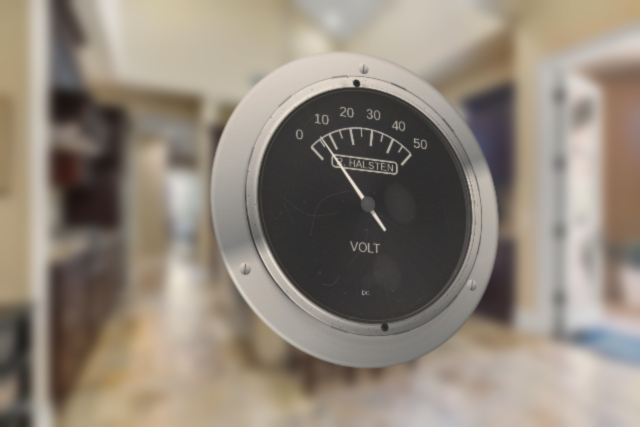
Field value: 5 V
